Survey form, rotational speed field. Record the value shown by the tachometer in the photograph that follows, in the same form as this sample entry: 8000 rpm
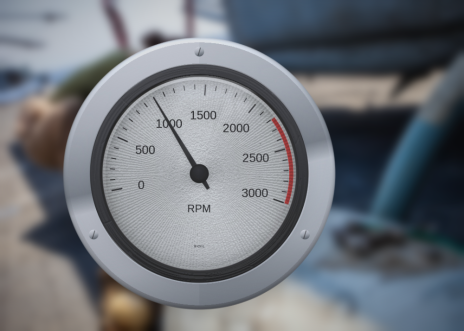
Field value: 1000 rpm
